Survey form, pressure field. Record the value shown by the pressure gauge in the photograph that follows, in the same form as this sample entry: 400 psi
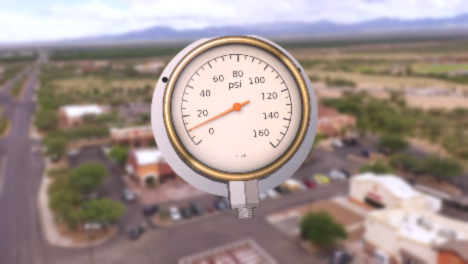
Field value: 10 psi
